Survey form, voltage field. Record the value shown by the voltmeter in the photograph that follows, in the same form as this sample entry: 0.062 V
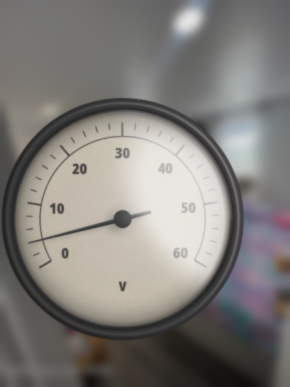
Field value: 4 V
